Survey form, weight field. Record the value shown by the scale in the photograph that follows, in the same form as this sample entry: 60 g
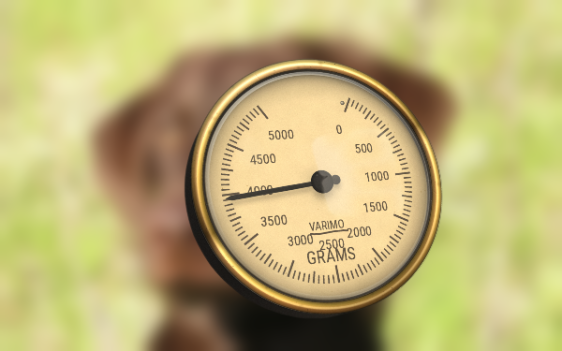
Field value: 3950 g
